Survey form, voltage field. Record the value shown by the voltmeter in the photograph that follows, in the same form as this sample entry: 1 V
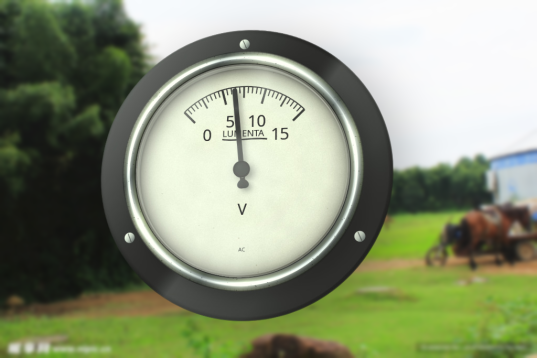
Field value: 6.5 V
